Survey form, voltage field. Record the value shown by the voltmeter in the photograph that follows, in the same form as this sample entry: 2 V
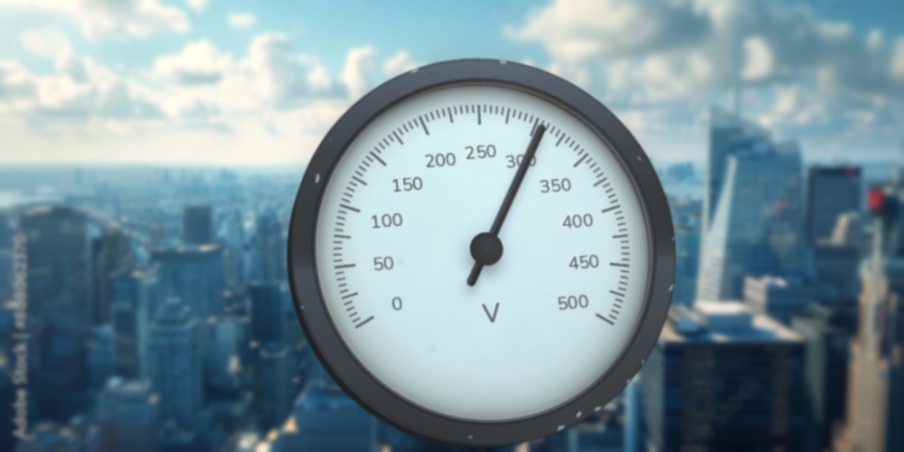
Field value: 305 V
